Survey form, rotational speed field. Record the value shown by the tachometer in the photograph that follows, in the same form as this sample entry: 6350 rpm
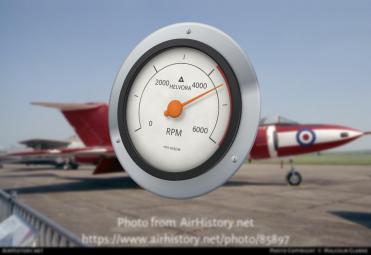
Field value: 4500 rpm
